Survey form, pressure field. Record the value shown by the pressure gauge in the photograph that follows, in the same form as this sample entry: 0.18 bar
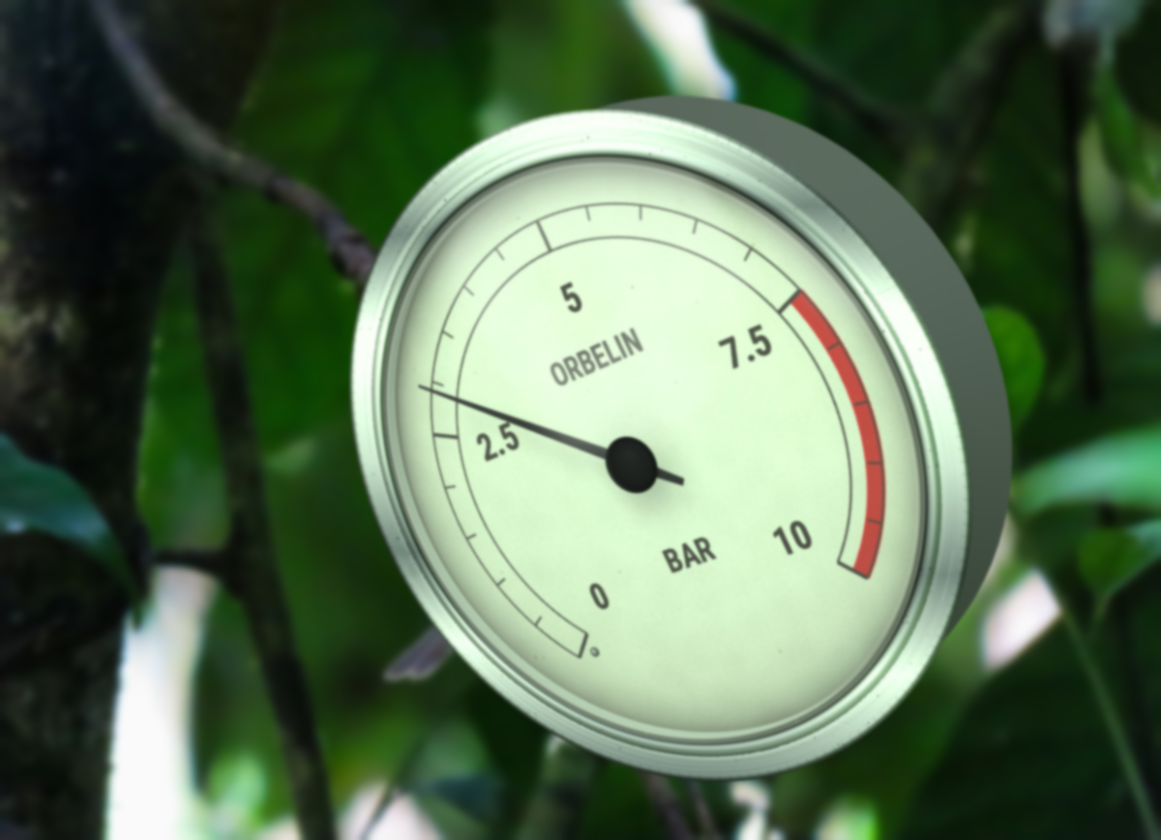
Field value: 3 bar
